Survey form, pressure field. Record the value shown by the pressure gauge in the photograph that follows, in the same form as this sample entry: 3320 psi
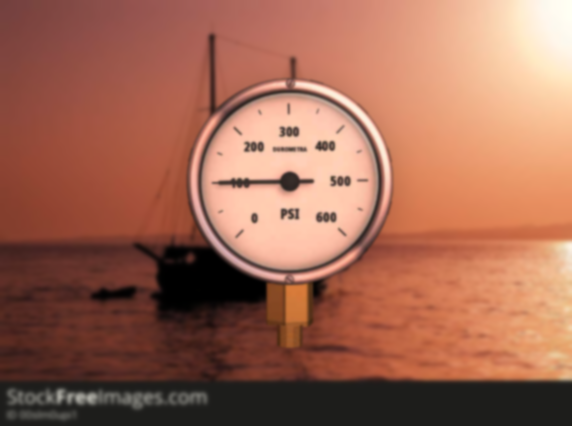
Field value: 100 psi
